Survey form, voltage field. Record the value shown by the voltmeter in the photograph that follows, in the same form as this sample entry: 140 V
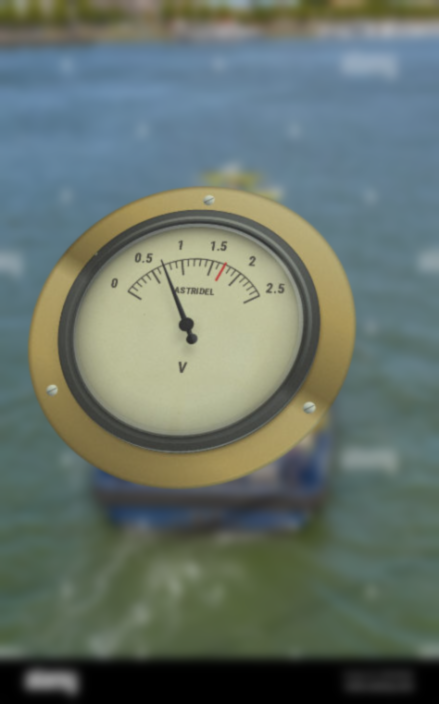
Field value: 0.7 V
